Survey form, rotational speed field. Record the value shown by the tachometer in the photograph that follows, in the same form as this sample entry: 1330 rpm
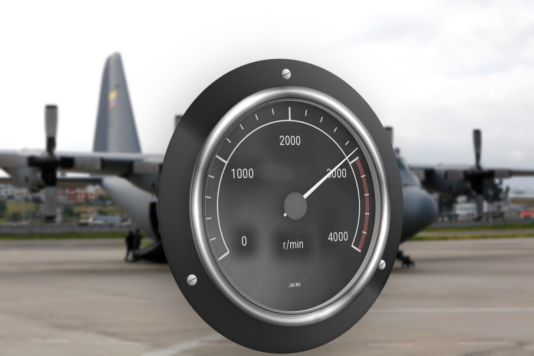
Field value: 2900 rpm
